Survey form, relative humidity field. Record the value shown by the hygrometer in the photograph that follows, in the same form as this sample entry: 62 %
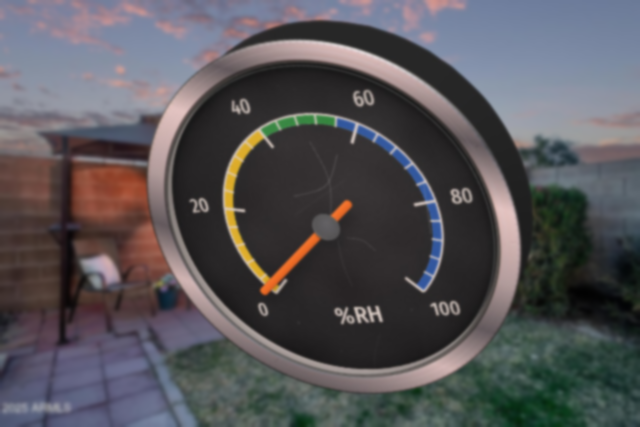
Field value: 2 %
